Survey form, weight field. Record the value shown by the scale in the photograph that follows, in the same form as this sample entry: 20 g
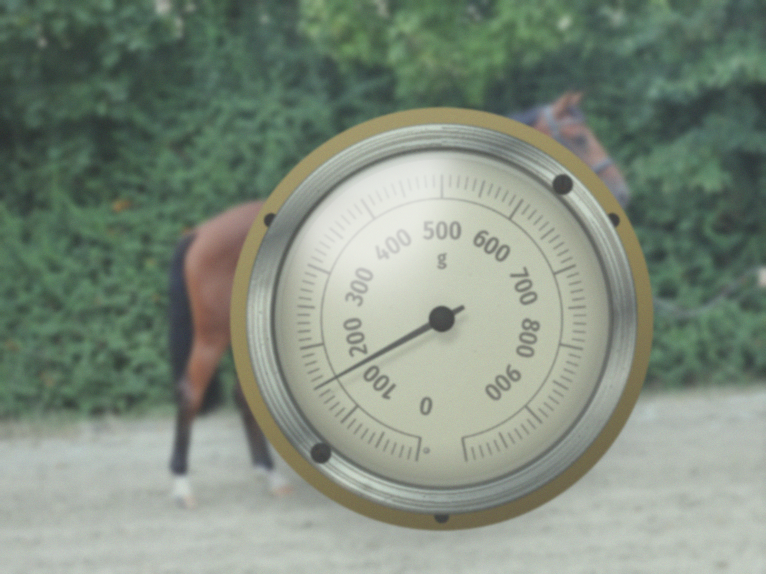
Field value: 150 g
